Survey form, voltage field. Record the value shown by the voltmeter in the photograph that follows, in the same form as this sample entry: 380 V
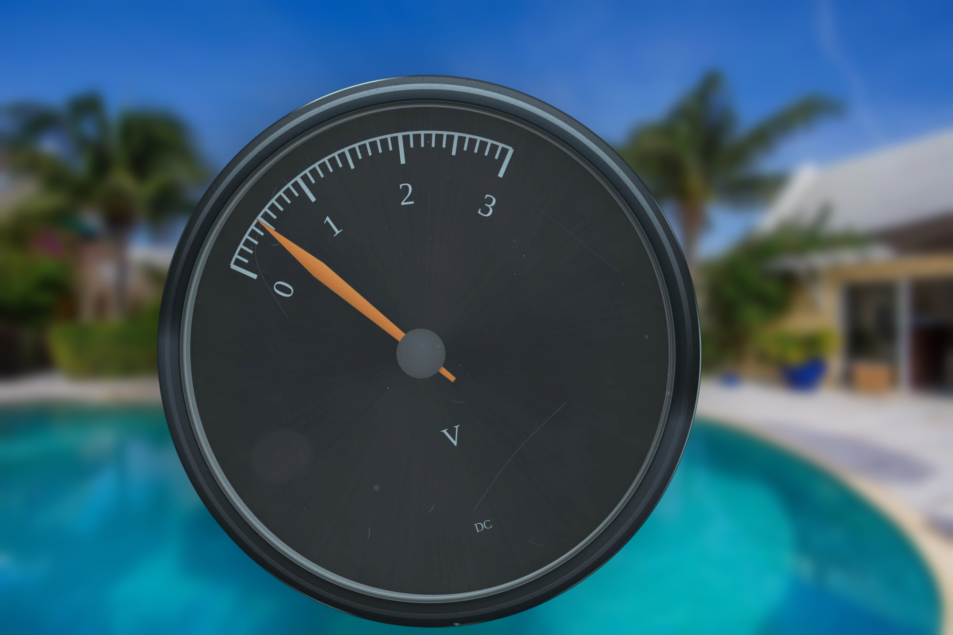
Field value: 0.5 V
